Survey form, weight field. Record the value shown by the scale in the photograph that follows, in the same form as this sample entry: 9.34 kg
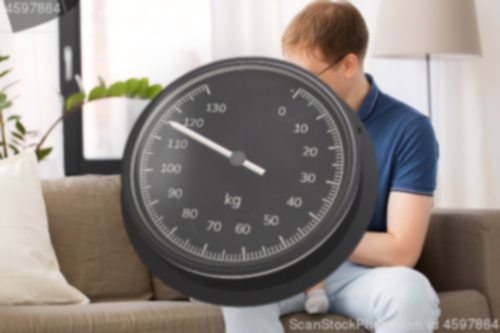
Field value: 115 kg
